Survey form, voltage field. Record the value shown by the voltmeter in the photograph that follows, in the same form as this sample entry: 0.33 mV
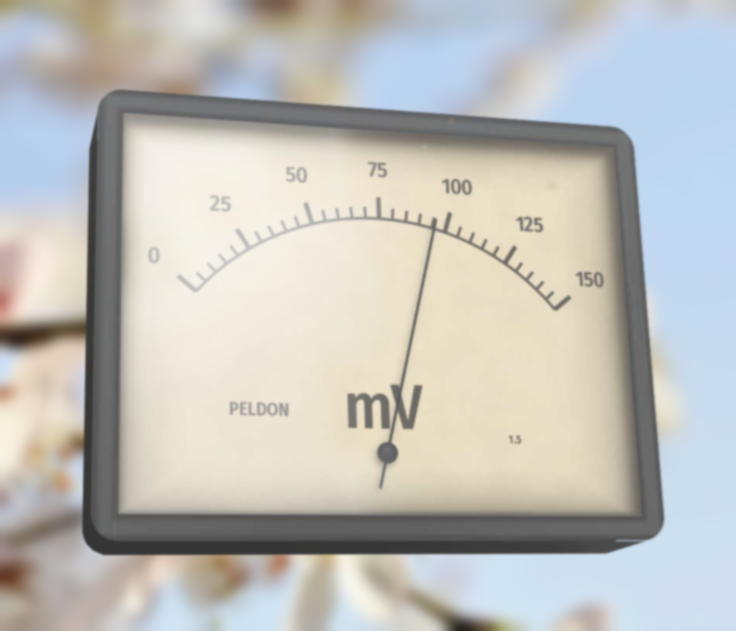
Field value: 95 mV
